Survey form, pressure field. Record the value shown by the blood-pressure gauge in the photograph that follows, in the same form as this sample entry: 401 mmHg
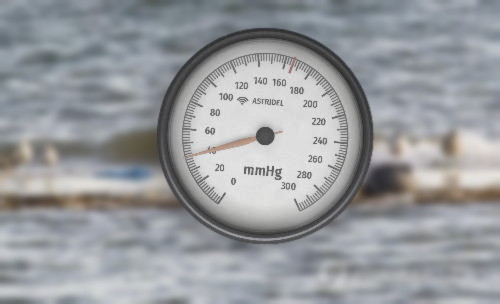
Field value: 40 mmHg
